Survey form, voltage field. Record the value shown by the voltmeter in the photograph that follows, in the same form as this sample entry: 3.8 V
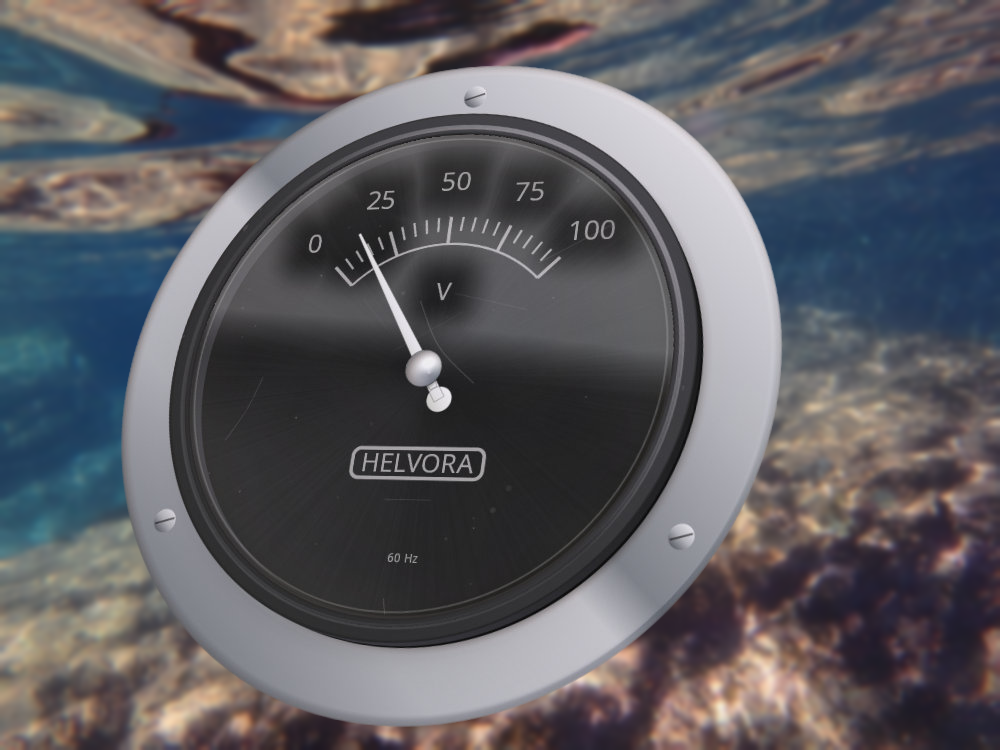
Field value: 15 V
